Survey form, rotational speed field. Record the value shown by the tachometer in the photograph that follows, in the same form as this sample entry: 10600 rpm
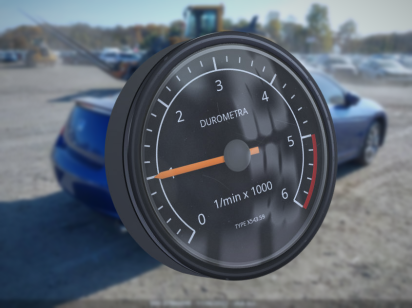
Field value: 1000 rpm
